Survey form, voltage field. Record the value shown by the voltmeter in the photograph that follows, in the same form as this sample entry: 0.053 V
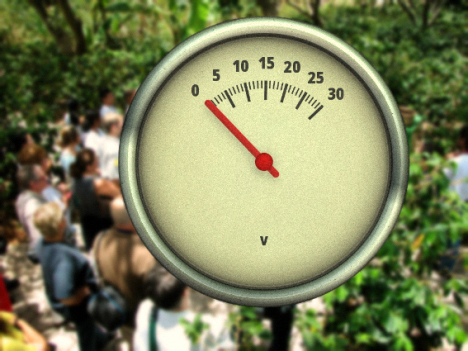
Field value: 0 V
